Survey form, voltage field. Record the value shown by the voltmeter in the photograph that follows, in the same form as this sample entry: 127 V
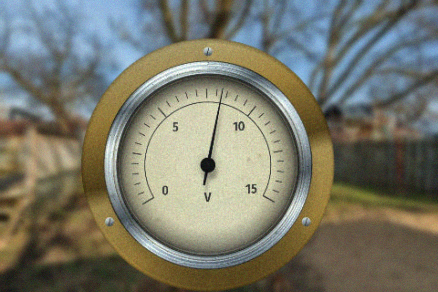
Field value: 8.25 V
